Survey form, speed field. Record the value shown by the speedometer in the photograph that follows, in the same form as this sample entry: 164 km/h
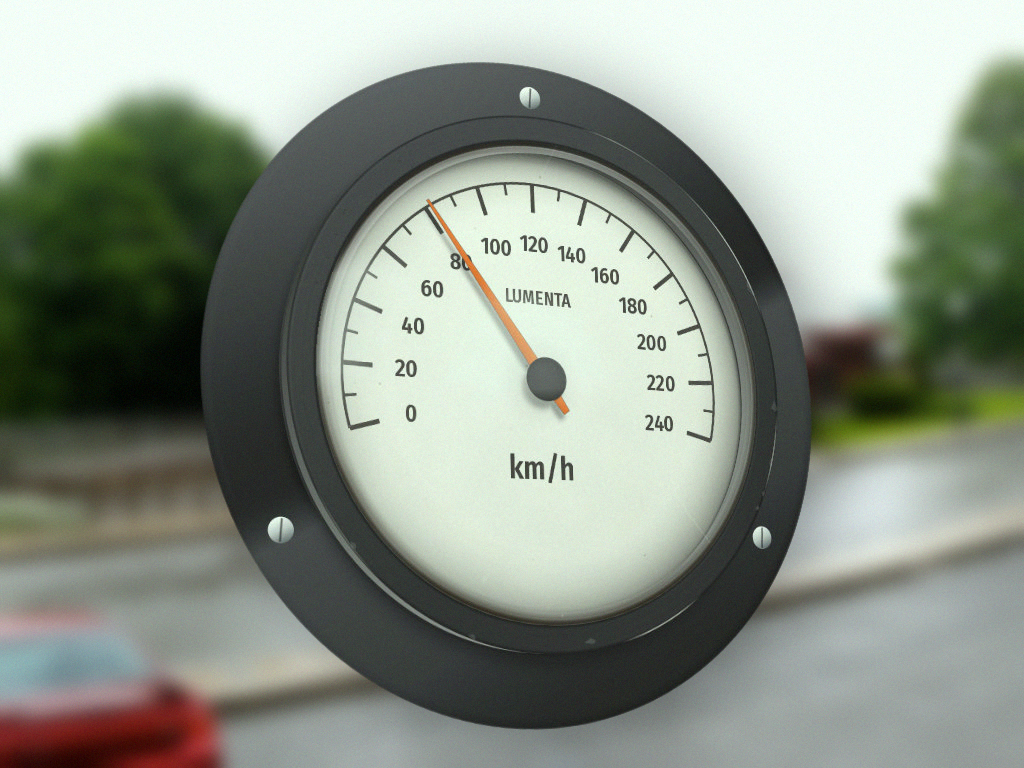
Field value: 80 km/h
